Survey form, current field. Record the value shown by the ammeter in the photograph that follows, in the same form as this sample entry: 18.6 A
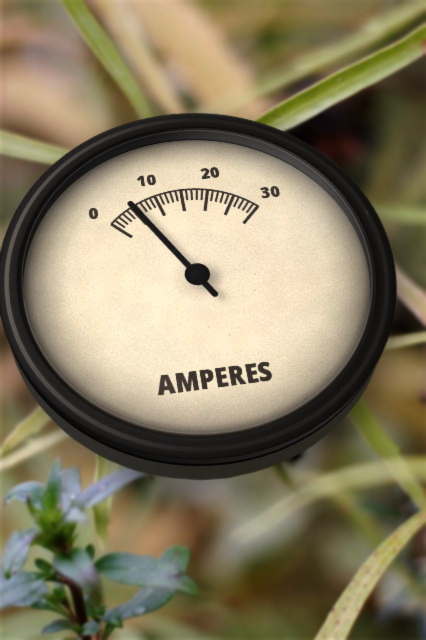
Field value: 5 A
